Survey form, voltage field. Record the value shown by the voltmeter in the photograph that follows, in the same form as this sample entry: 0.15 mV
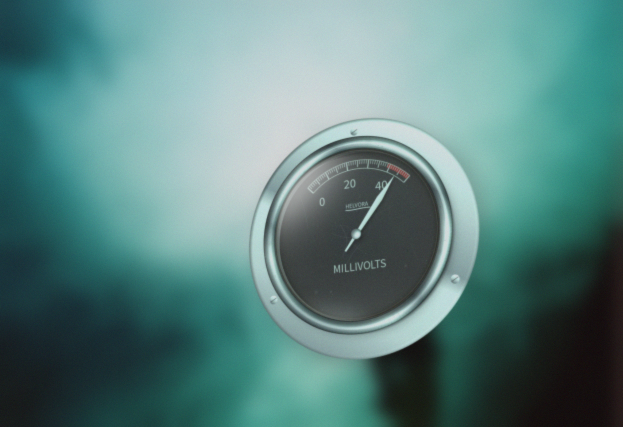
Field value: 45 mV
